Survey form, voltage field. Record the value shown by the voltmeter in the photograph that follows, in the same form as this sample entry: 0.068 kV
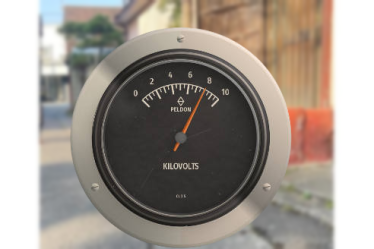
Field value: 8 kV
